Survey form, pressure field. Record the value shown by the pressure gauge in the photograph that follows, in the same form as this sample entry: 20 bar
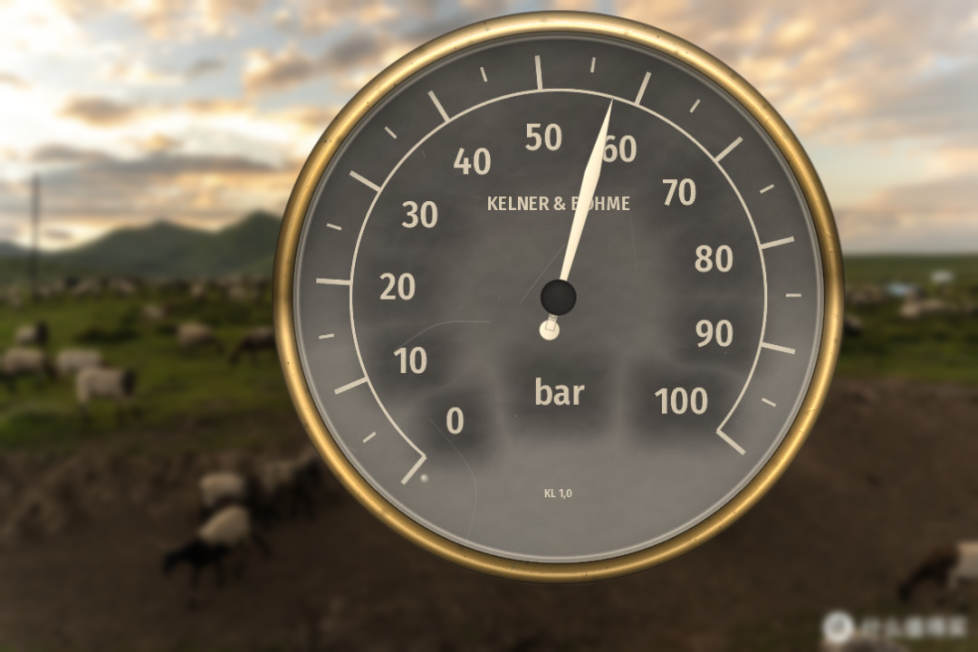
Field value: 57.5 bar
